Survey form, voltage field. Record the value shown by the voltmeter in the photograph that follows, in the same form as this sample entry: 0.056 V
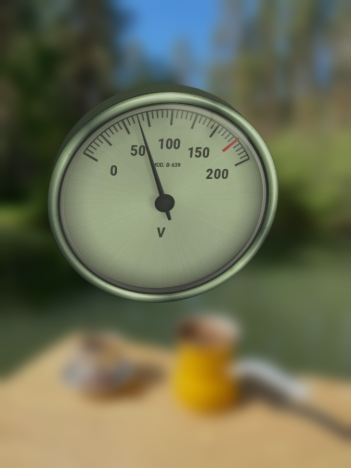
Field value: 65 V
